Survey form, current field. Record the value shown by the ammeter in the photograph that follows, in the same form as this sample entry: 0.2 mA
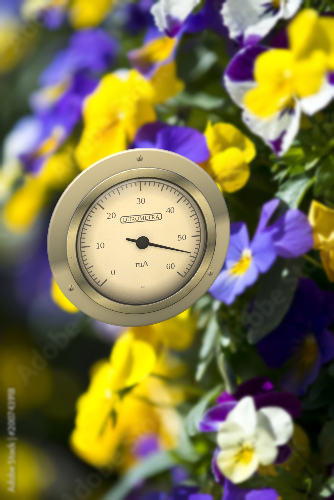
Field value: 54 mA
